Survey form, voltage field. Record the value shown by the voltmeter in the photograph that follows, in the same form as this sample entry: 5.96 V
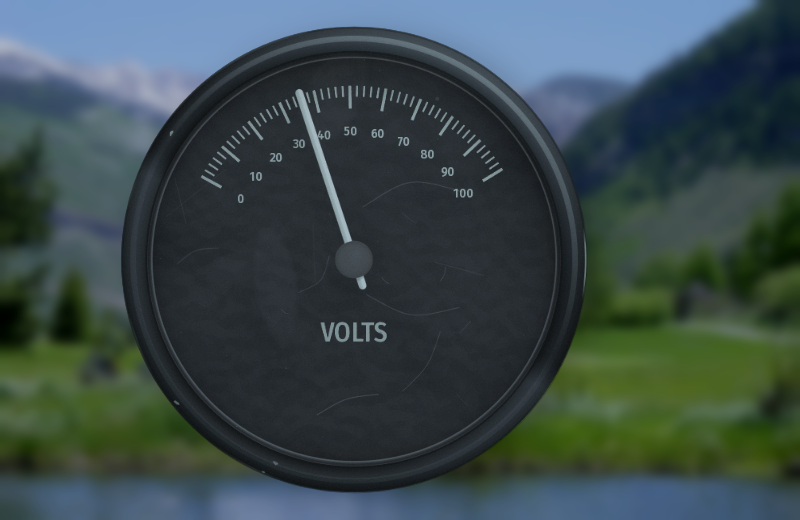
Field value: 36 V
